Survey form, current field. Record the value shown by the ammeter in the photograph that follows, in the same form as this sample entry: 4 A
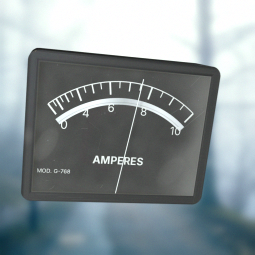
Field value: 7.5 A
